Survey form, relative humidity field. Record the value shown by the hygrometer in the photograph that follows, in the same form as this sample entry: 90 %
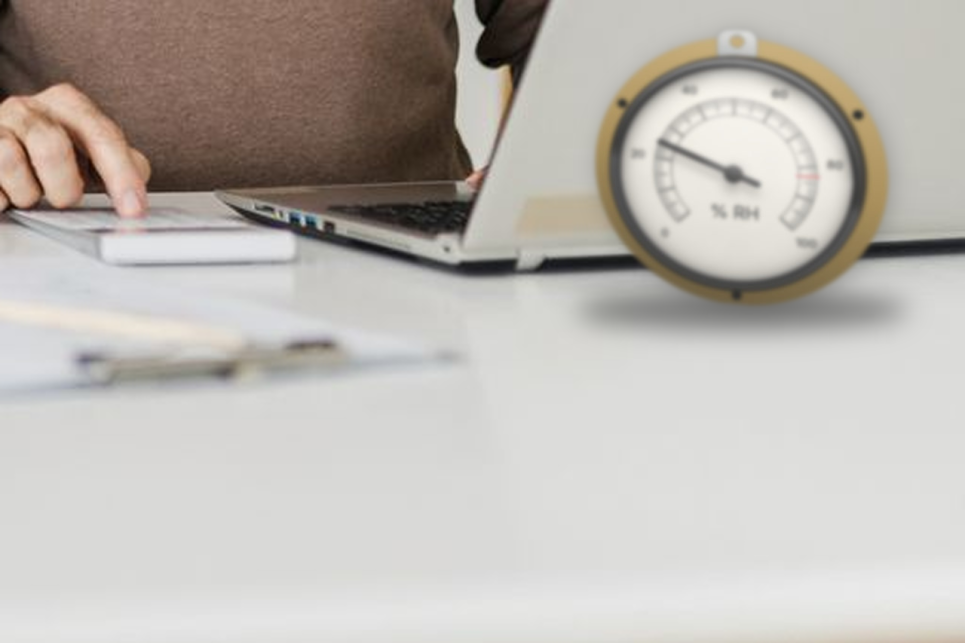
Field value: 25 %
